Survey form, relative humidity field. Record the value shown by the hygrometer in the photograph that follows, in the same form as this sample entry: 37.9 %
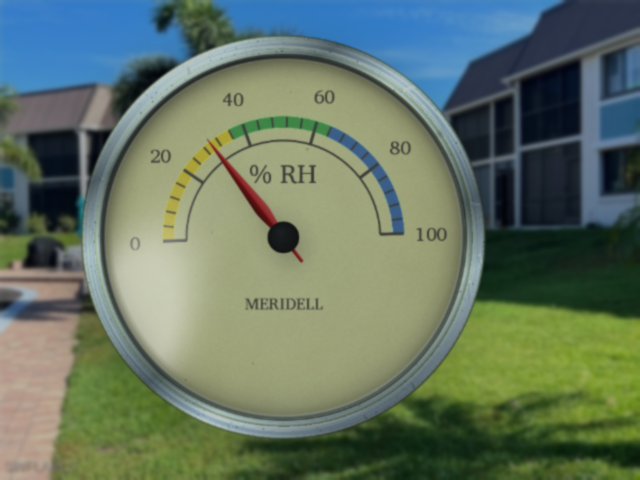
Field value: 30 %
